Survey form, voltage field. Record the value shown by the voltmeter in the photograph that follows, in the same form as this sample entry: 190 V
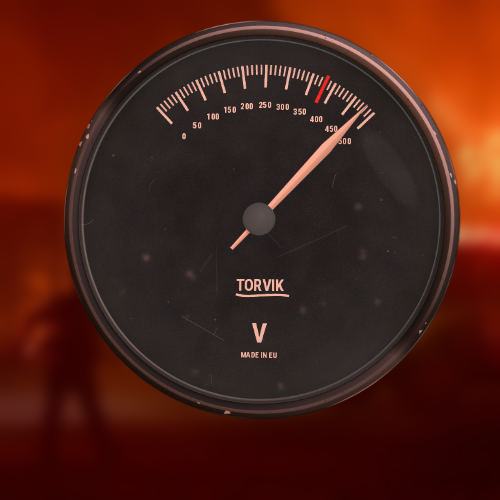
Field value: 480 V
